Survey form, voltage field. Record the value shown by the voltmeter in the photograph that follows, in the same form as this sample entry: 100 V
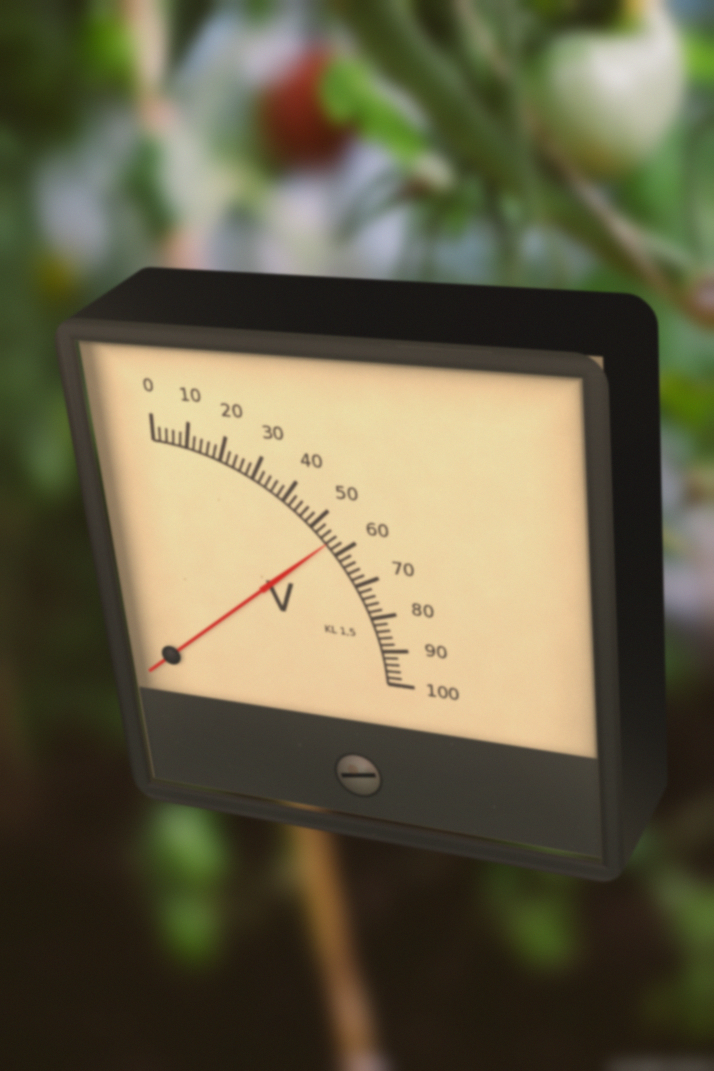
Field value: 56 V
